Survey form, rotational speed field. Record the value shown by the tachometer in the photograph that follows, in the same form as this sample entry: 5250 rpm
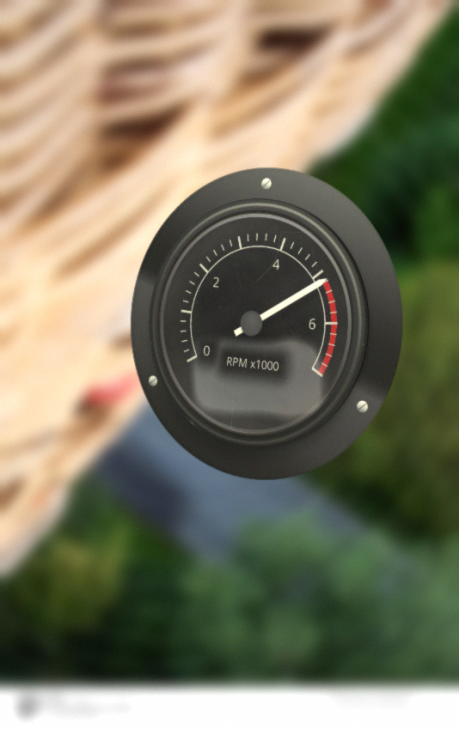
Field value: 5200 rpm
